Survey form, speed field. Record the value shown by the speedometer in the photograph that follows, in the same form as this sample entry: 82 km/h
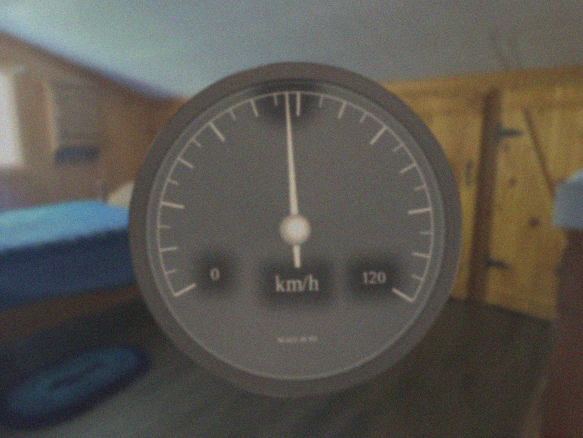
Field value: 57.5 km/h
